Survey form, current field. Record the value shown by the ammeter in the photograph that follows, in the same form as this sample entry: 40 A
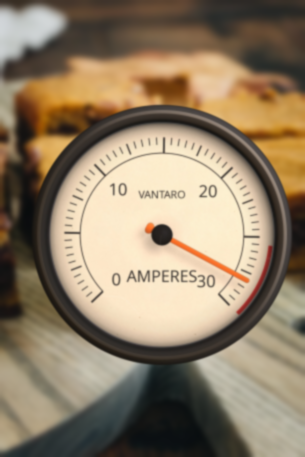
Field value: 28 A
